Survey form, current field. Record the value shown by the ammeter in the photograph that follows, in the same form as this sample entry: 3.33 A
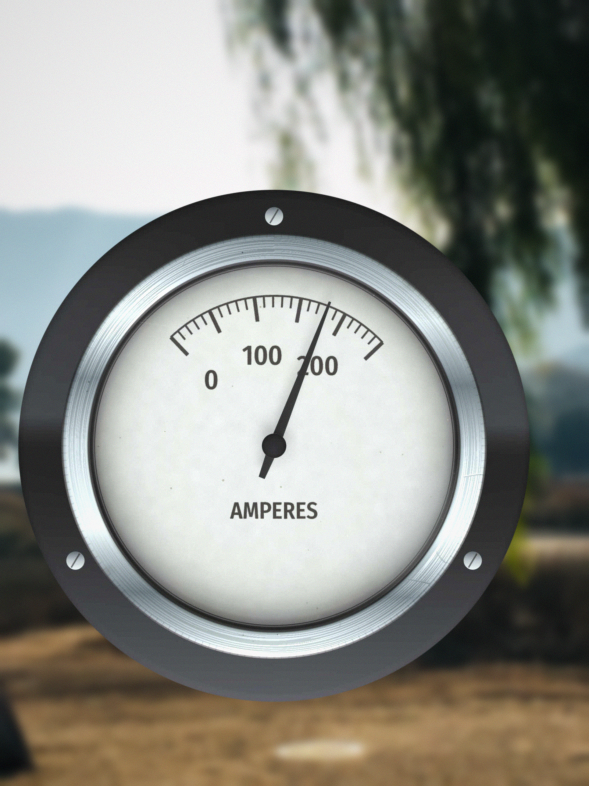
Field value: 180 A
